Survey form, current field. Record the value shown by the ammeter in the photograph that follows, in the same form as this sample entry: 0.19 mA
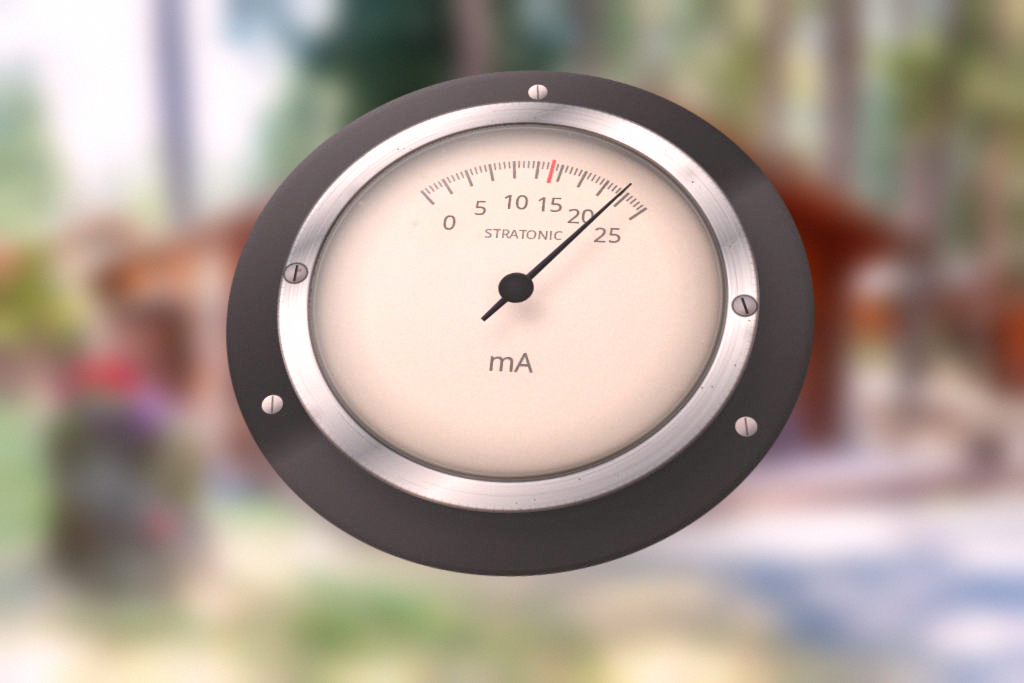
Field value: 22.5 mA
